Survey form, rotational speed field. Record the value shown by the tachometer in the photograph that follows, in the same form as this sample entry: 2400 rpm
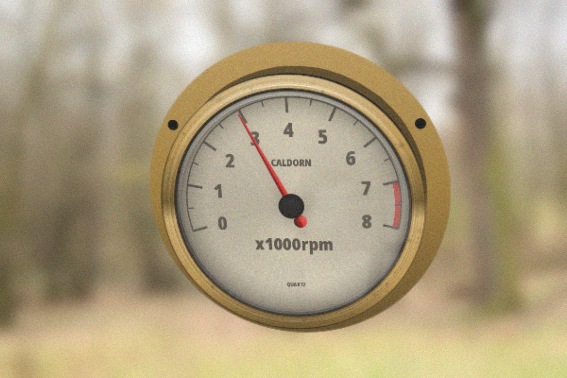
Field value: 3000 rpm
